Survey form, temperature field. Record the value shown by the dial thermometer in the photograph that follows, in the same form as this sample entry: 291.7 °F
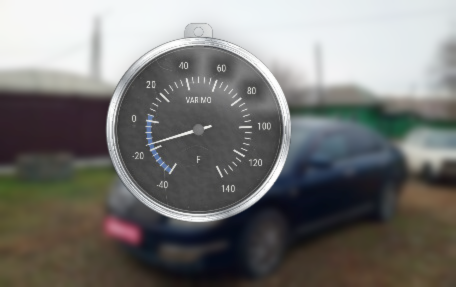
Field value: -16 °F
